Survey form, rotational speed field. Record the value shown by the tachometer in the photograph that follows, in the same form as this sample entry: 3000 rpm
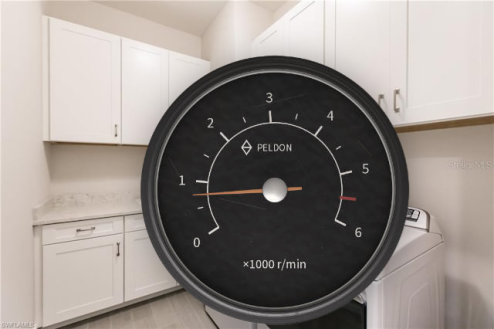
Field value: 750 rpm
